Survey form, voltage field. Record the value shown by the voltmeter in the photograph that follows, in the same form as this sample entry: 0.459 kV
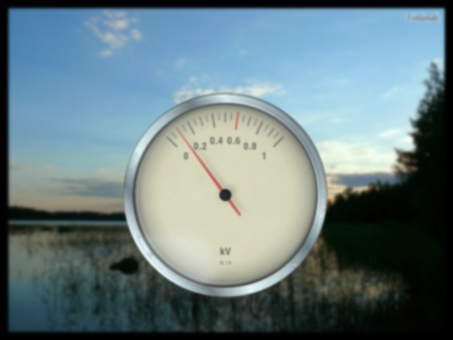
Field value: 0.1 kV
